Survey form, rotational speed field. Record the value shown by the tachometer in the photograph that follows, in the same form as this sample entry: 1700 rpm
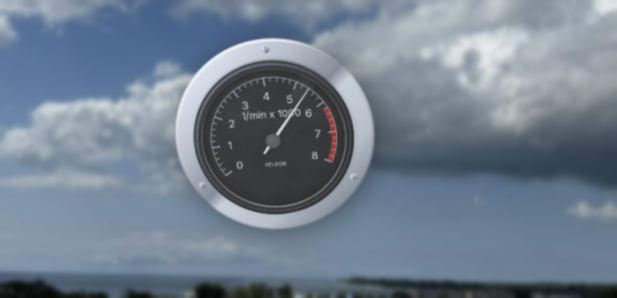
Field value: 5400 rpm
